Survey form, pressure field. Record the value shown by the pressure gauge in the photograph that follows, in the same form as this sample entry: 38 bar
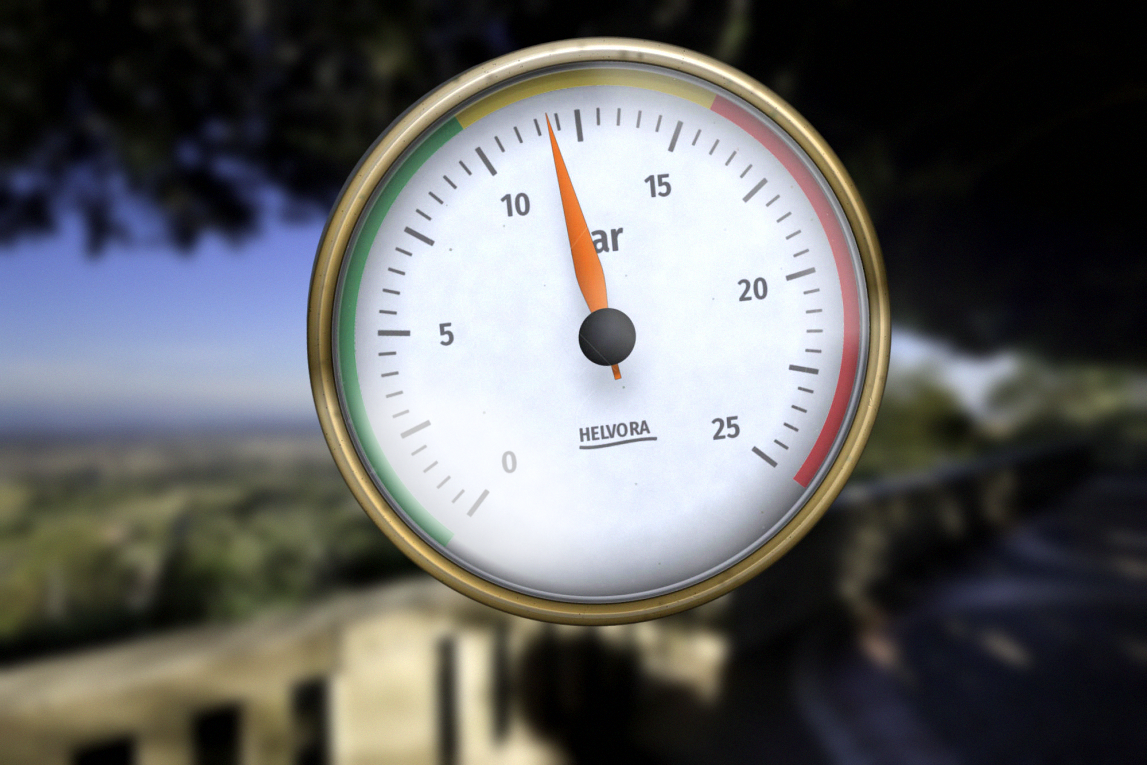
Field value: 11.75 bar
